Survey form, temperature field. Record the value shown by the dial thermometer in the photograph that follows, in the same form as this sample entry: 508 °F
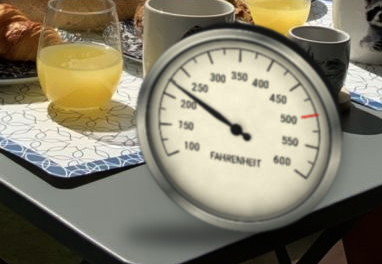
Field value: 225 °F
